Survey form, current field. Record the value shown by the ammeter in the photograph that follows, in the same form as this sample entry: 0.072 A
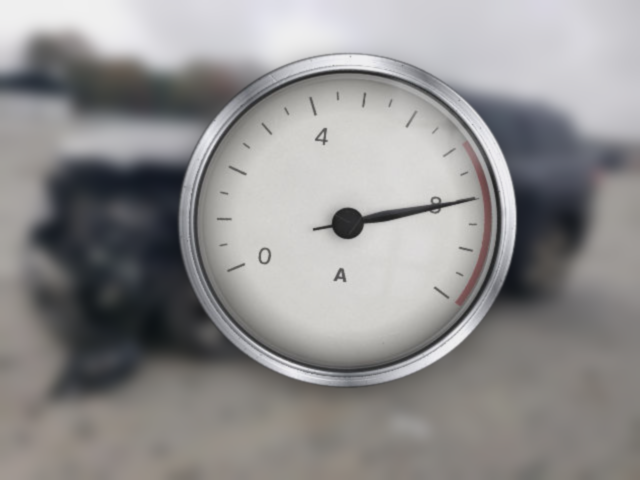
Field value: 8 A
